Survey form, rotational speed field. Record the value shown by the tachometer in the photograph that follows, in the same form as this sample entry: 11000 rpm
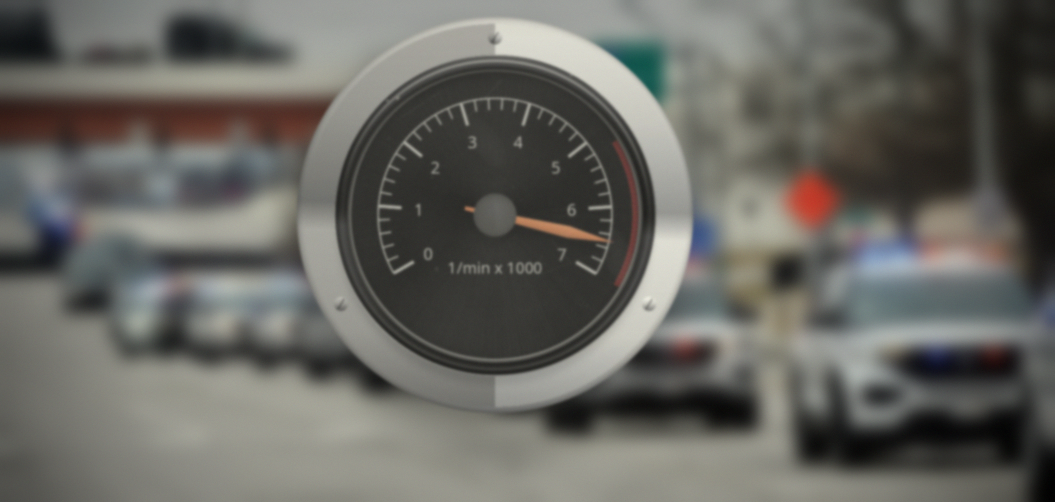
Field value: 6500 rpm
